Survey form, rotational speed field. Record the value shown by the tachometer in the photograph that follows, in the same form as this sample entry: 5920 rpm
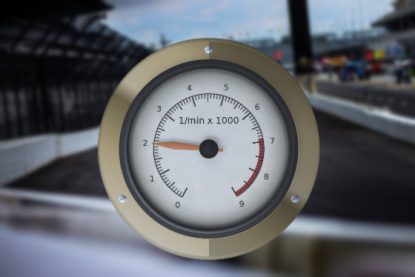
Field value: 2000 rpm
